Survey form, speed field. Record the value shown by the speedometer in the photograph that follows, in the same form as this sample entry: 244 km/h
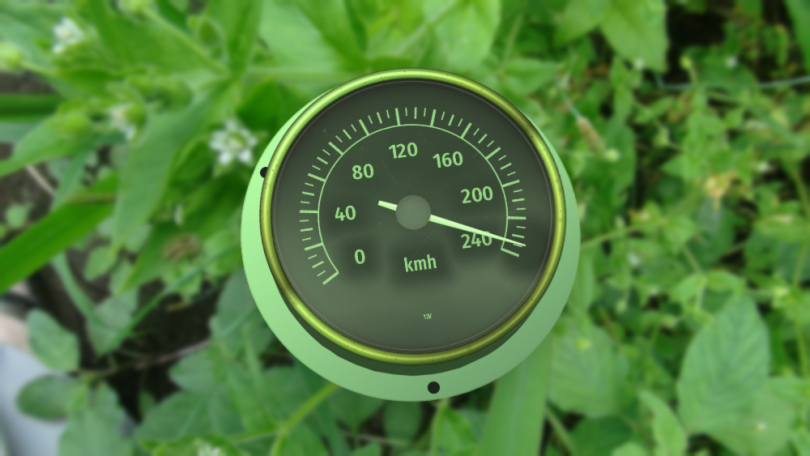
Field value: 235 km/h
